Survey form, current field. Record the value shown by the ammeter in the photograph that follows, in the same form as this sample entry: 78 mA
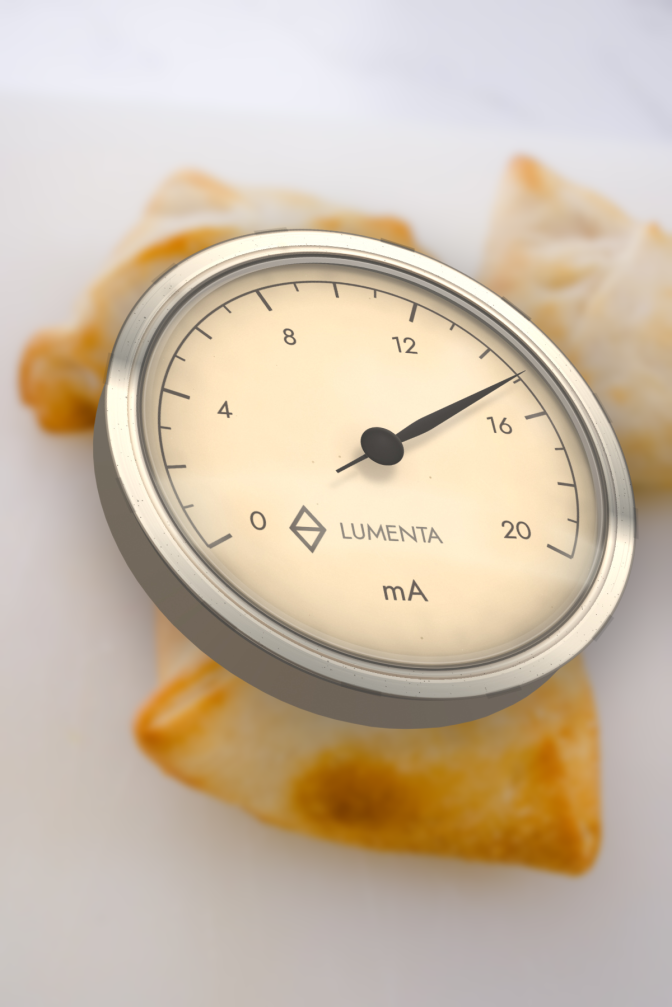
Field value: 15 mA
